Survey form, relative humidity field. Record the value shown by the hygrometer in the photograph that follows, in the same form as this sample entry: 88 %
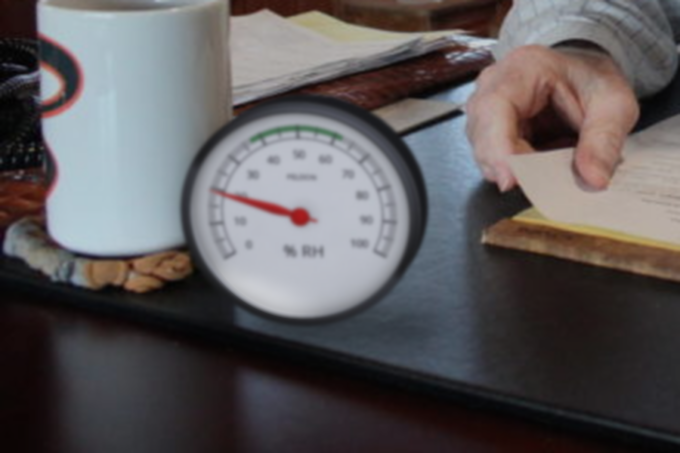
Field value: 20 %
